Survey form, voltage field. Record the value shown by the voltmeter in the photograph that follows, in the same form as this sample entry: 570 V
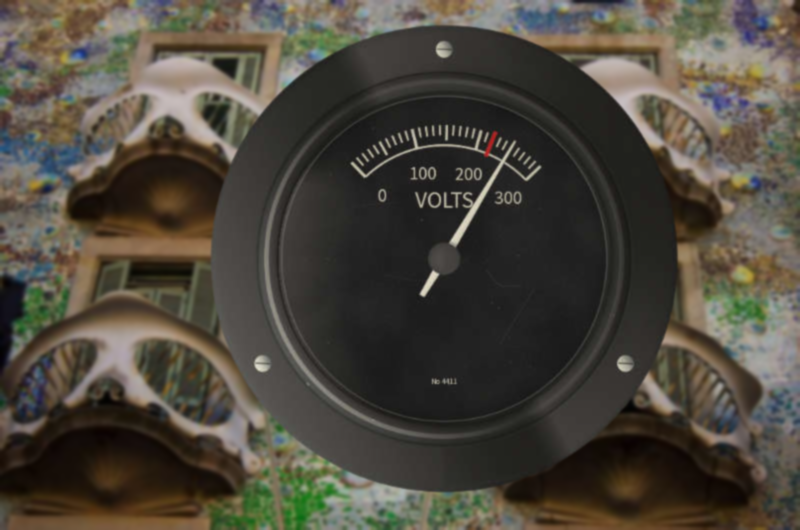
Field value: 250 V
